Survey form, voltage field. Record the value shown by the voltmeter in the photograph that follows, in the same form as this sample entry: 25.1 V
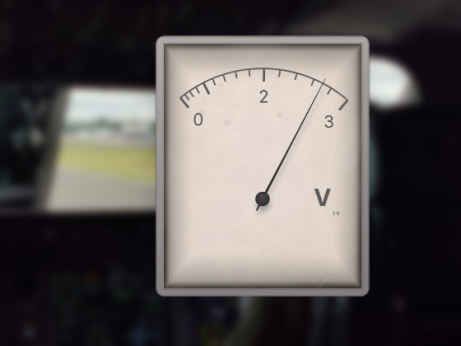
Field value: 2.7 V
